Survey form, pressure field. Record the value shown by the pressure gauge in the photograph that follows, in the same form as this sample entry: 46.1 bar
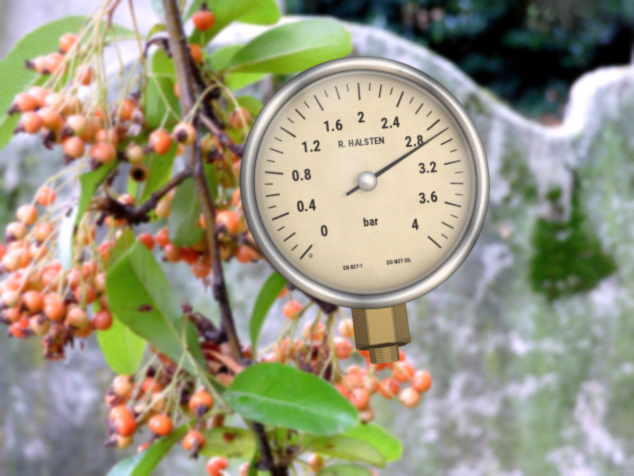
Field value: 2.9 bar
